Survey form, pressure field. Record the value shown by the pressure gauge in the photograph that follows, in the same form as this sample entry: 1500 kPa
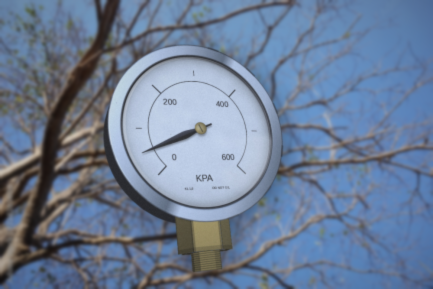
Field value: 50 kPa
